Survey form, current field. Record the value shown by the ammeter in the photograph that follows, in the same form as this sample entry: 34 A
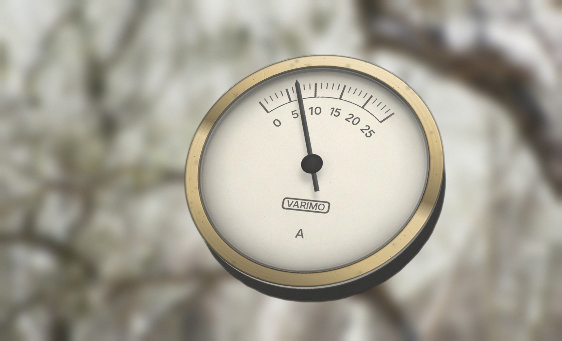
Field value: 7 A
